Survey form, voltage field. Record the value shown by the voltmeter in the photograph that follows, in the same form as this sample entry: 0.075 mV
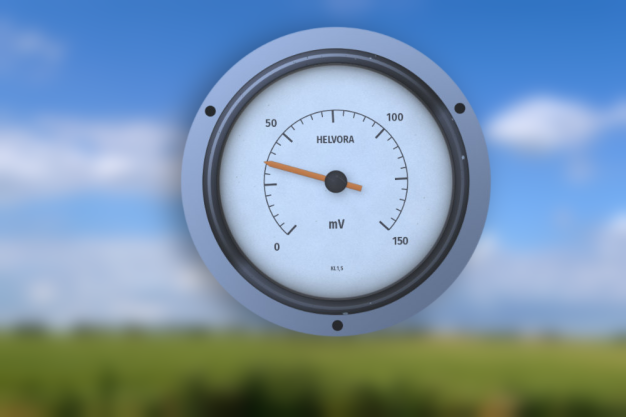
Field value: 35 mV
